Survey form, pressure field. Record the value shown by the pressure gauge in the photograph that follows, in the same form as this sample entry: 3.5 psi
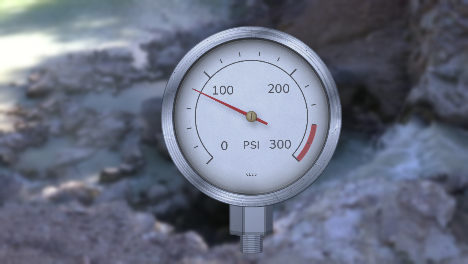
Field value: 80 psi
